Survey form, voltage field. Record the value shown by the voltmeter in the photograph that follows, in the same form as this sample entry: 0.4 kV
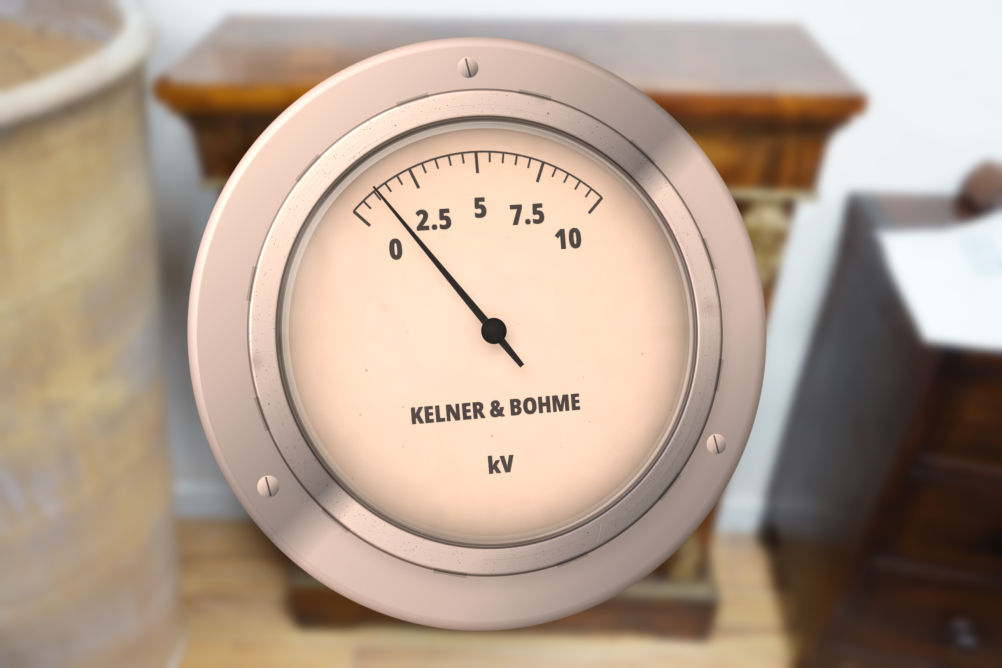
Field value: 1 kV
